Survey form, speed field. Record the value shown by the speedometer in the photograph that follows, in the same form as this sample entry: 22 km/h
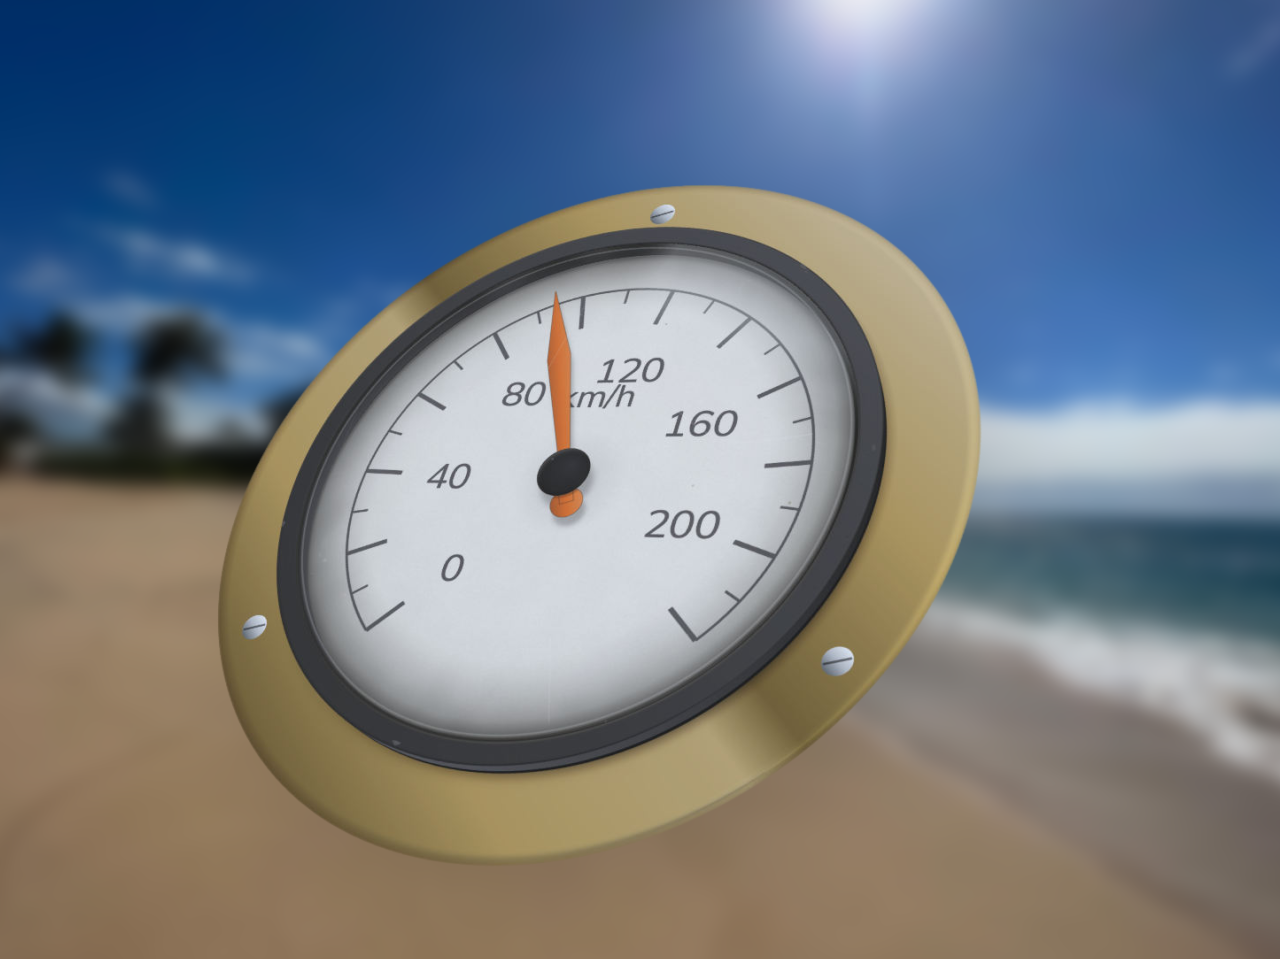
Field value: 95 km/h
